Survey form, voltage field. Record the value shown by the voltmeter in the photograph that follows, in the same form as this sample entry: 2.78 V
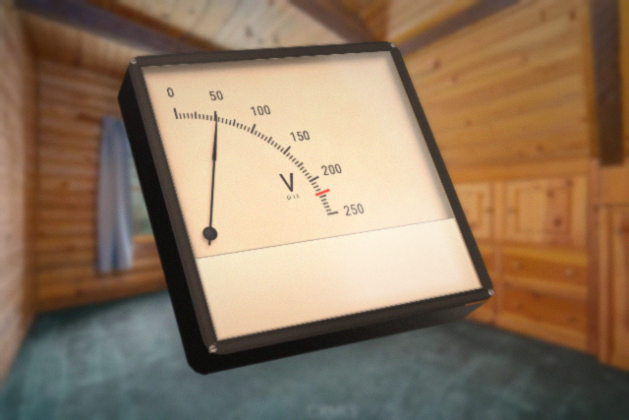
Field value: 50 V
